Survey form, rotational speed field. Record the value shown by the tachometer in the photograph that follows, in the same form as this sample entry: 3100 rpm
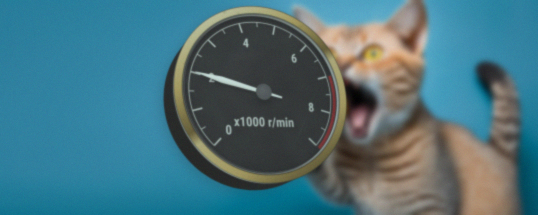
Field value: 2000 rpm
